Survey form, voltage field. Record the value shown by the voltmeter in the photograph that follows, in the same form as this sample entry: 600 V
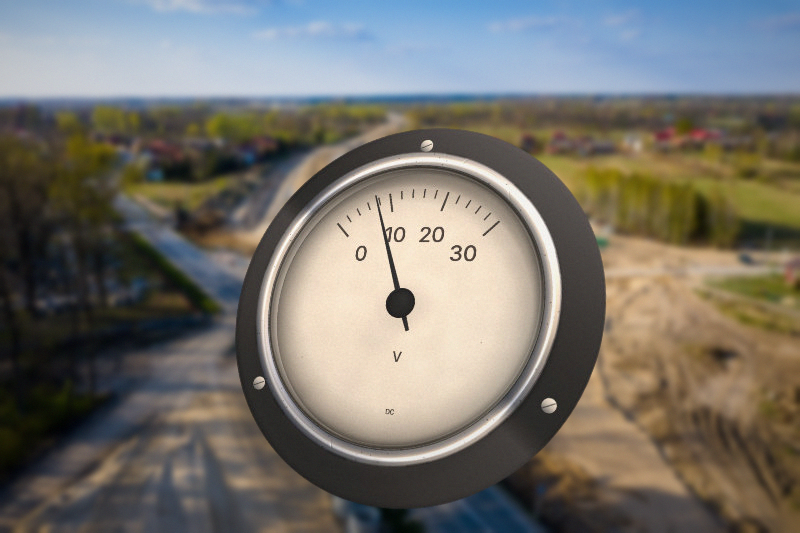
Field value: 8 V
